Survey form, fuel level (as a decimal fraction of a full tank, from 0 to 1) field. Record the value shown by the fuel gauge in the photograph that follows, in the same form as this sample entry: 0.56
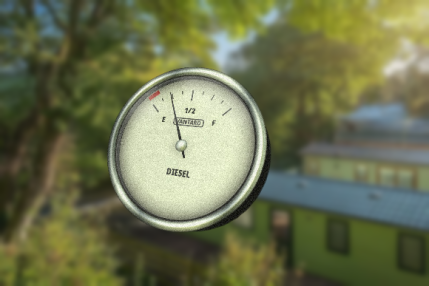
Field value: 0.25
